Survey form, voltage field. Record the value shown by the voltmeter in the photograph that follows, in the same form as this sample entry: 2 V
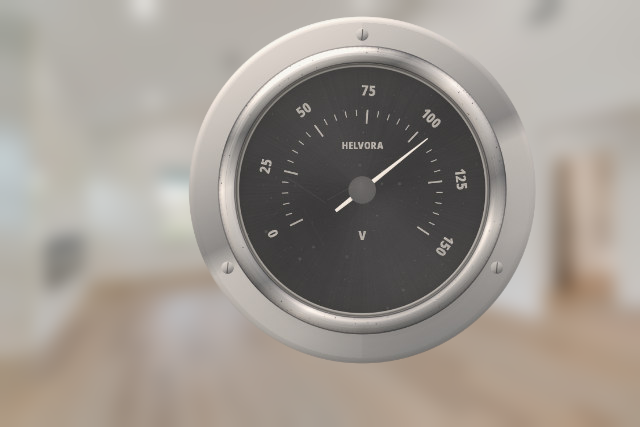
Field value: 105 V
